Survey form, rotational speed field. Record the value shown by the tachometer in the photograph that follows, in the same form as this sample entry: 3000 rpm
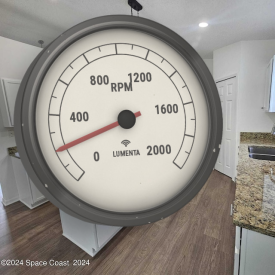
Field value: 200 rpm
